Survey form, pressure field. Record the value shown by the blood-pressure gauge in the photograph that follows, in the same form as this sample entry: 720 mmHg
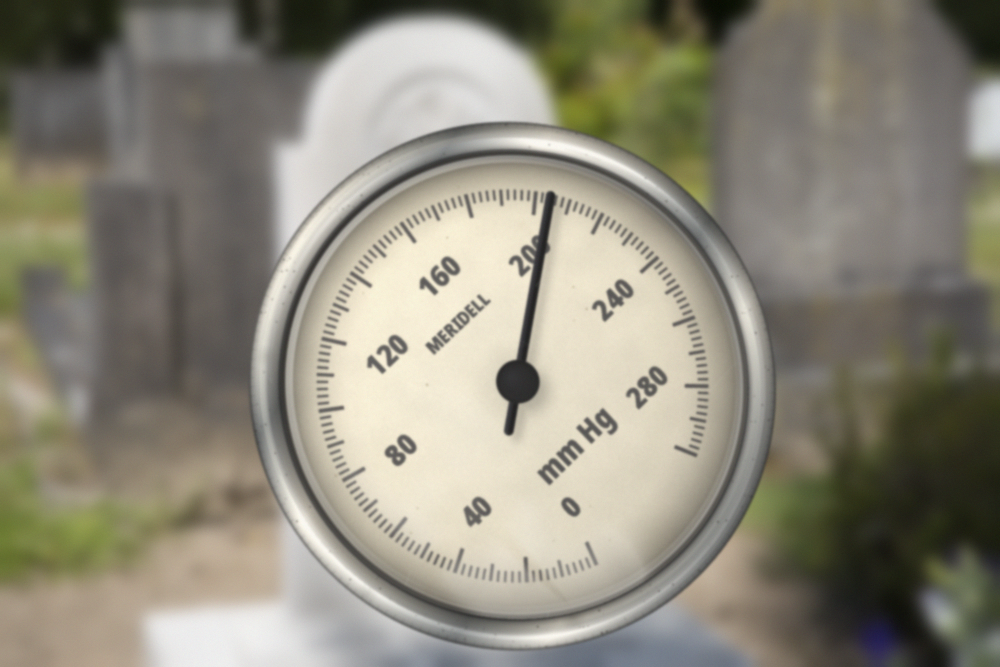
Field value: 204 mmHg
